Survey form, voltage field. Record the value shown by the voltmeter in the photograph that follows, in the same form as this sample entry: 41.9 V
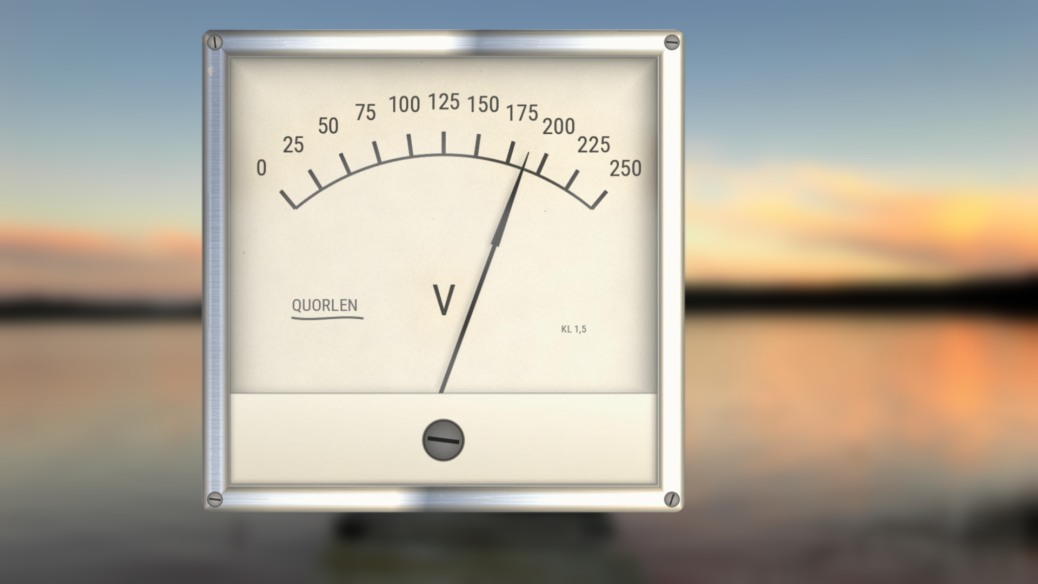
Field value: 187.5 V
